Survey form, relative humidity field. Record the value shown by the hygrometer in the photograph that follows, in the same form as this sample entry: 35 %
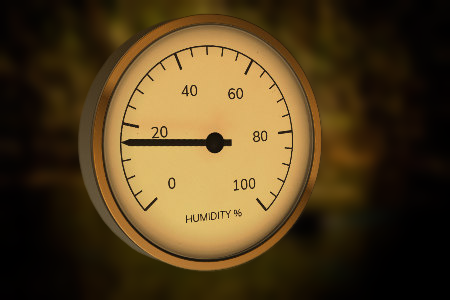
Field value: 16 %
